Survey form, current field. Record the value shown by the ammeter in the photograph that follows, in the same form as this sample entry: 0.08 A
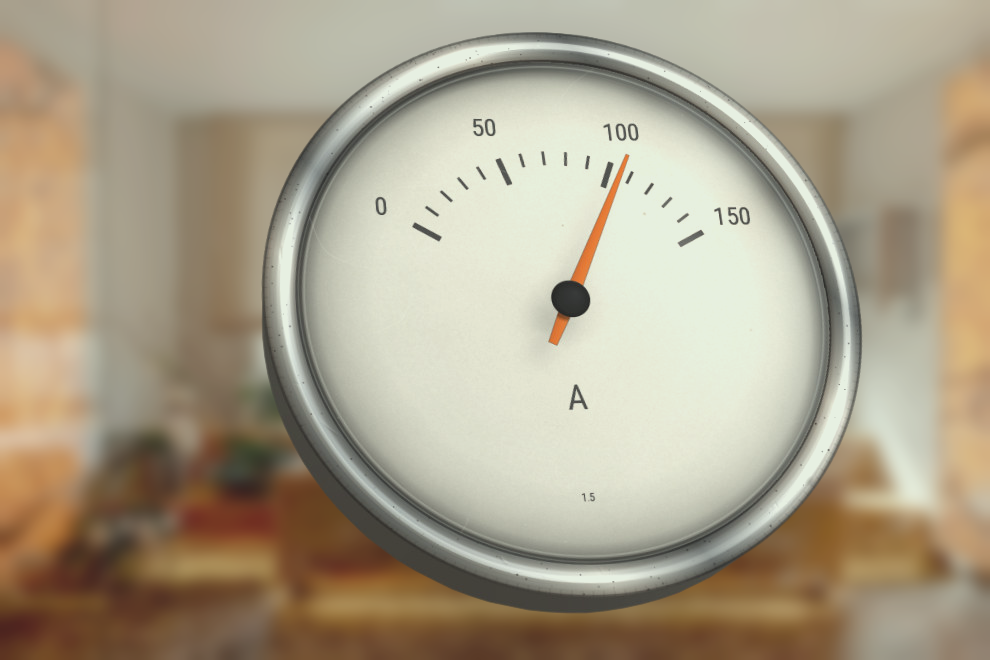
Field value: 105 A
